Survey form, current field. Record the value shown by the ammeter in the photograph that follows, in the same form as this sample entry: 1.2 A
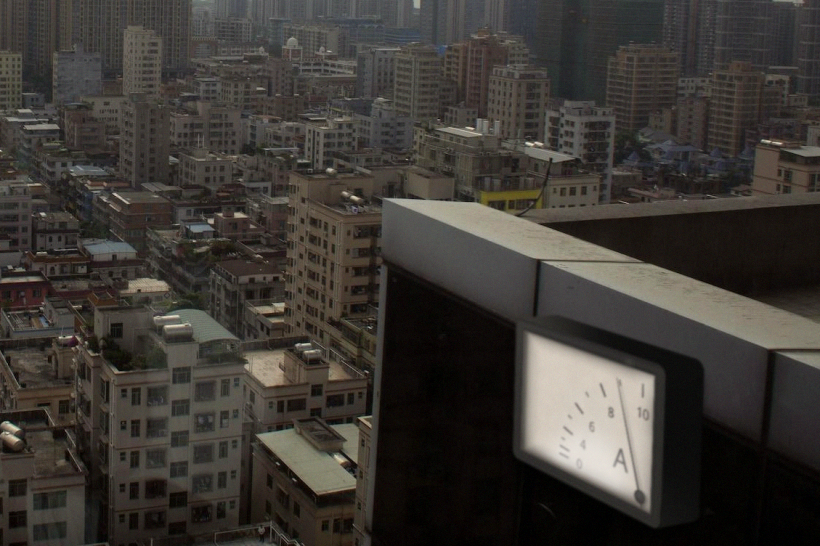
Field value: 9 A
